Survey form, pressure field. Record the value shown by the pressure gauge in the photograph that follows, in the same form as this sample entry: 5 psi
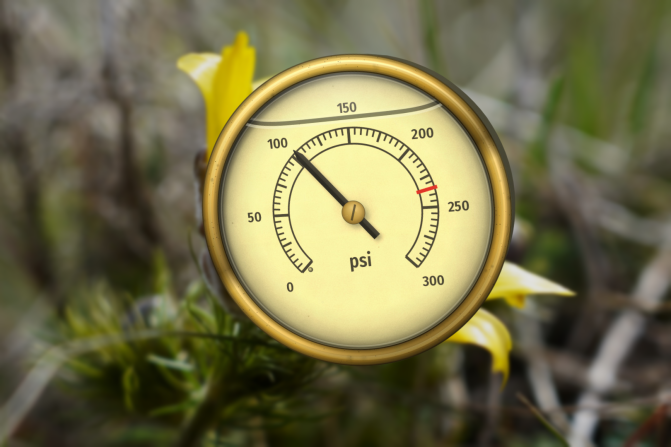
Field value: 105 psi
